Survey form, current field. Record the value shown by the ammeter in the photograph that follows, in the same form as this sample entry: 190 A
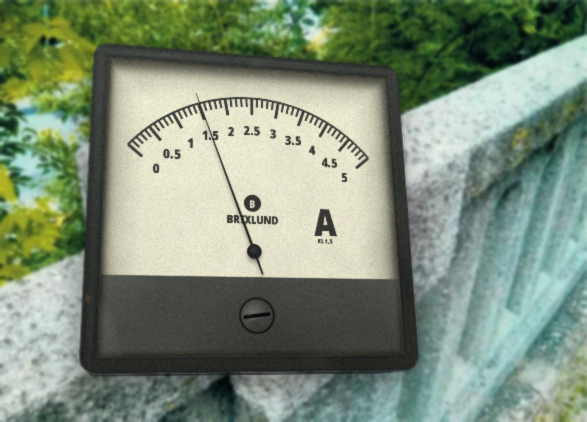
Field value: 1.5 A
